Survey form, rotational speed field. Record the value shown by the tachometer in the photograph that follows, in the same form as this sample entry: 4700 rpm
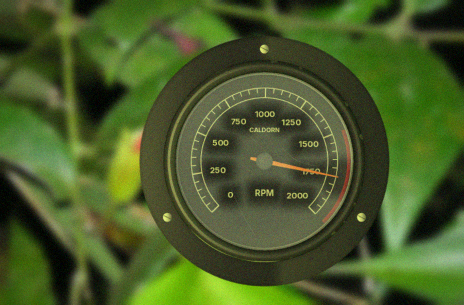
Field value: 1750 rpm
